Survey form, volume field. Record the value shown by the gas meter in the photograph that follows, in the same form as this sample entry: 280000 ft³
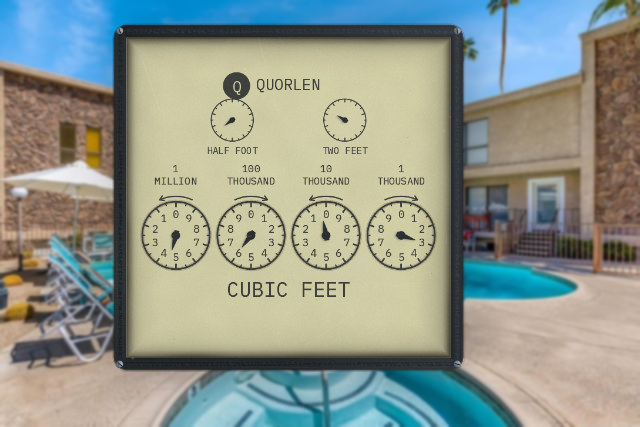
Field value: 460300 ft³
